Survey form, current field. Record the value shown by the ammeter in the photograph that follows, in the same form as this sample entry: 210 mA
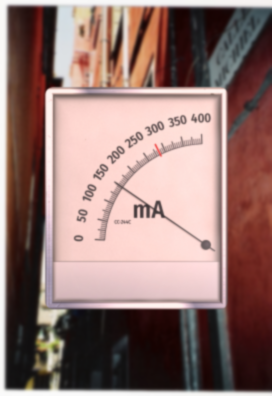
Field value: 150 mA
